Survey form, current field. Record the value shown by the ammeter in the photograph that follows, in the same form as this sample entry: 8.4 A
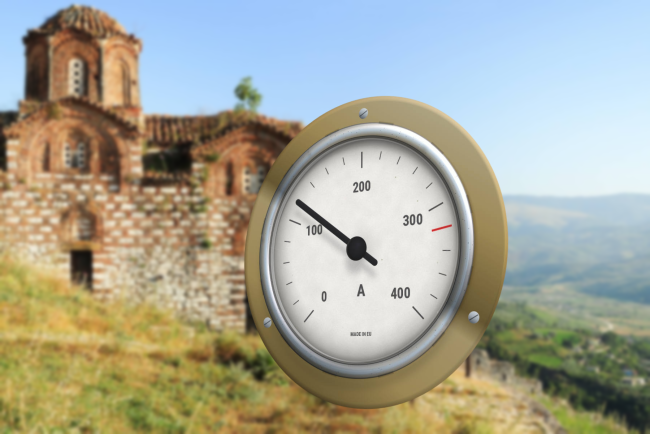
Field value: 120 A
